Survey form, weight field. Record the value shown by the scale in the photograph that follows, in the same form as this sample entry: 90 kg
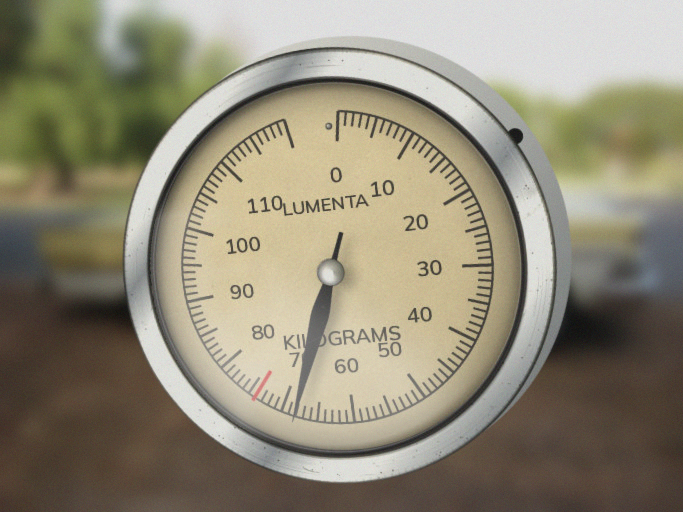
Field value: 68 kg
